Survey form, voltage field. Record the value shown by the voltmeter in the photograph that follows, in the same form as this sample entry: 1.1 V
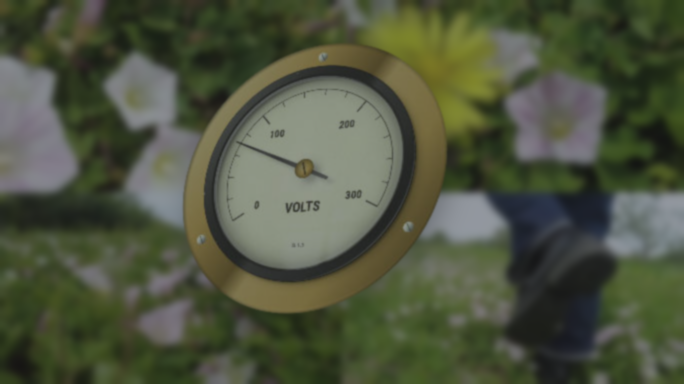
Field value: 70 V
